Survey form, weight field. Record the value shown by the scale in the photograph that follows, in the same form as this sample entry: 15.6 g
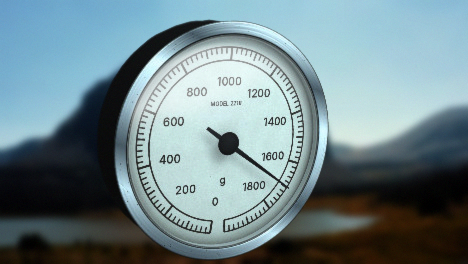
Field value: 1700 g
